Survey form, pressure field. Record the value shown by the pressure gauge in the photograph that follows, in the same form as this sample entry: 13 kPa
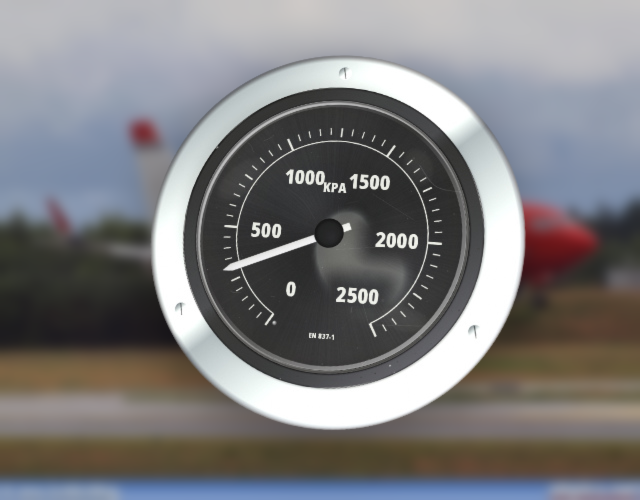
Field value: 300 kPa
